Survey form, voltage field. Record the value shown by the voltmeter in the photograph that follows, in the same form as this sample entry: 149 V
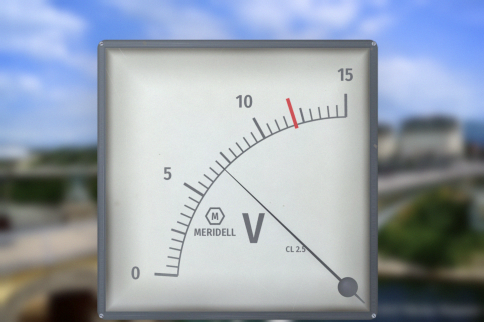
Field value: 7 V
